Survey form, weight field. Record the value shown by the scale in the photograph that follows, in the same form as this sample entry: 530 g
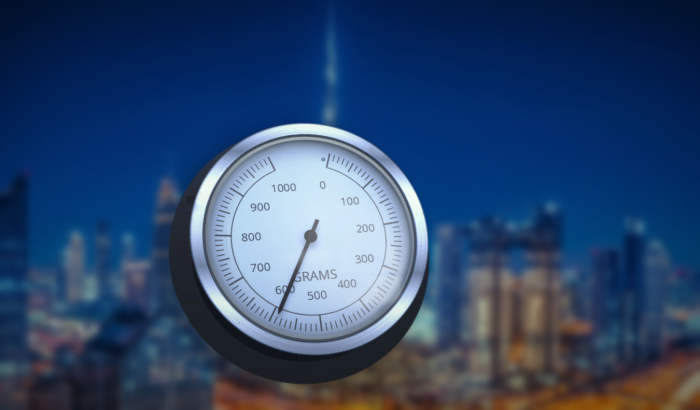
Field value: 590 g
